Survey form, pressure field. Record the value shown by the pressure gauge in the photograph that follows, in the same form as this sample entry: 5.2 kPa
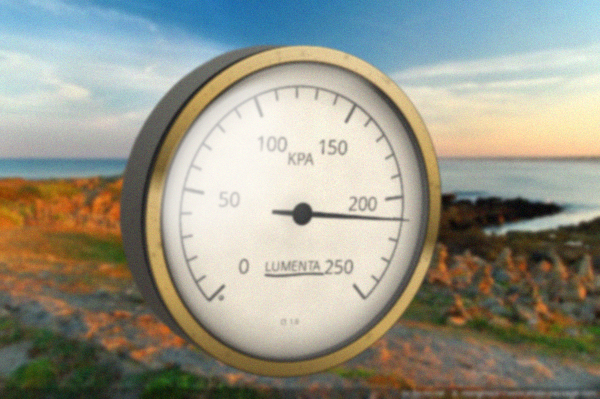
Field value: 210 kPa
